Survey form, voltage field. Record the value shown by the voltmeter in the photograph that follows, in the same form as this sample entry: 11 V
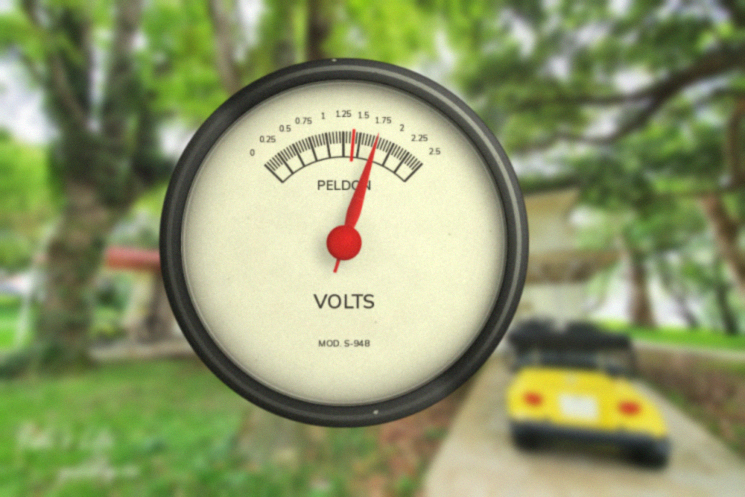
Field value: 1.75 V
